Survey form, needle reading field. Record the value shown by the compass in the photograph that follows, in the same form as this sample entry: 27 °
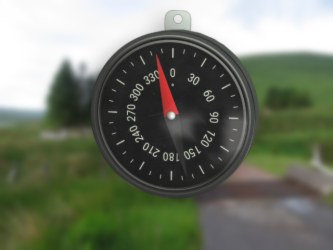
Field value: 345 °
